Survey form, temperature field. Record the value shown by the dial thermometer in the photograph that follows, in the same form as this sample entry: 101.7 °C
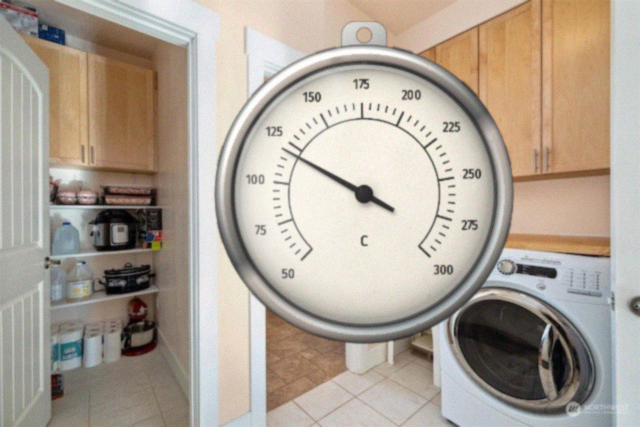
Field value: 120 °C
